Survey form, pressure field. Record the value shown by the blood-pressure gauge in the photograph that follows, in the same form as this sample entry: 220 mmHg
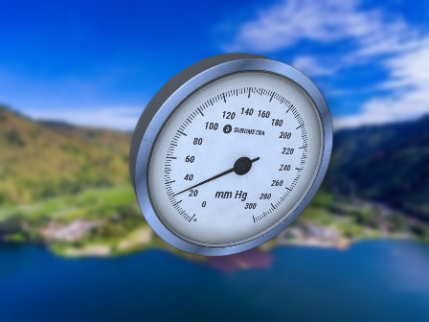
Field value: 30 mmHg
